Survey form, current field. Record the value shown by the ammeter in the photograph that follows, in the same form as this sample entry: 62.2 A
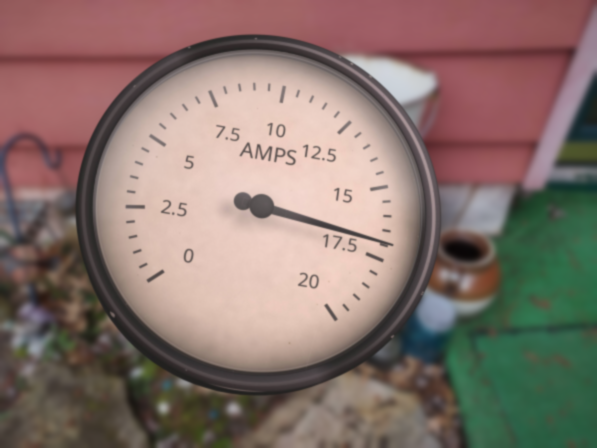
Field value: 17 A
